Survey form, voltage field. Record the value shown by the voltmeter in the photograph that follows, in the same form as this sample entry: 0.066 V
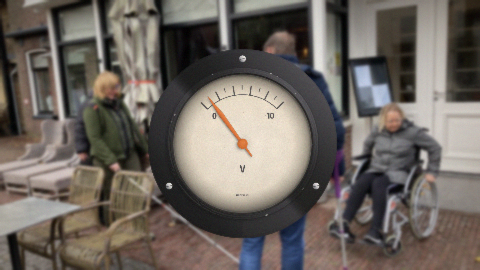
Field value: 1 V
